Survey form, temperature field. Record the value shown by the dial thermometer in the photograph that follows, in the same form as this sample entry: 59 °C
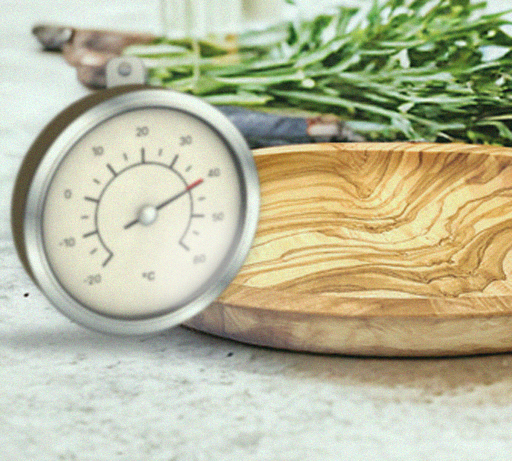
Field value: 40 °C
